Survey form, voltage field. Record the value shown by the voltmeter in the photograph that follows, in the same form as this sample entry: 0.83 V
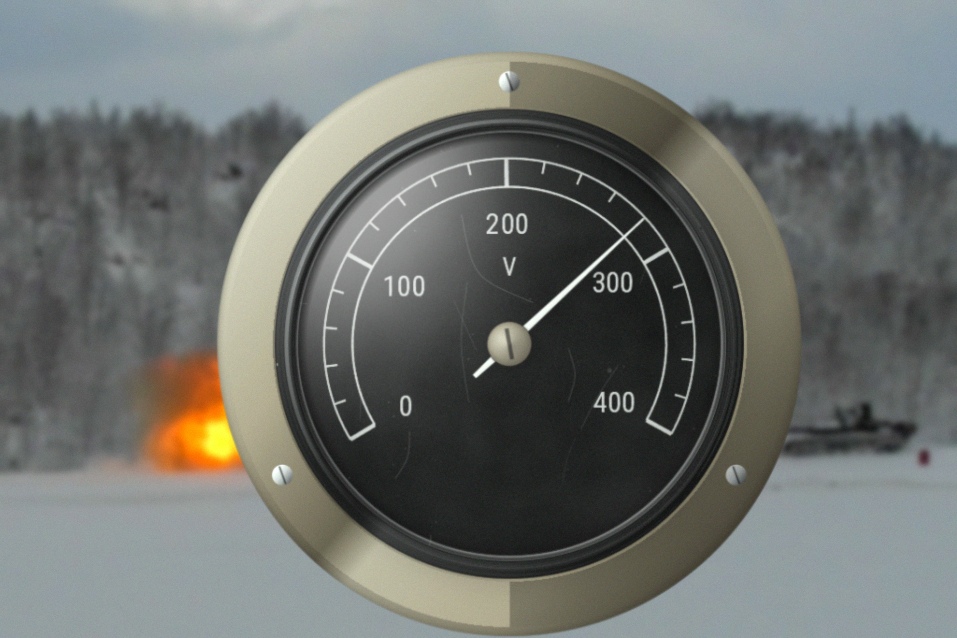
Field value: 280 V
